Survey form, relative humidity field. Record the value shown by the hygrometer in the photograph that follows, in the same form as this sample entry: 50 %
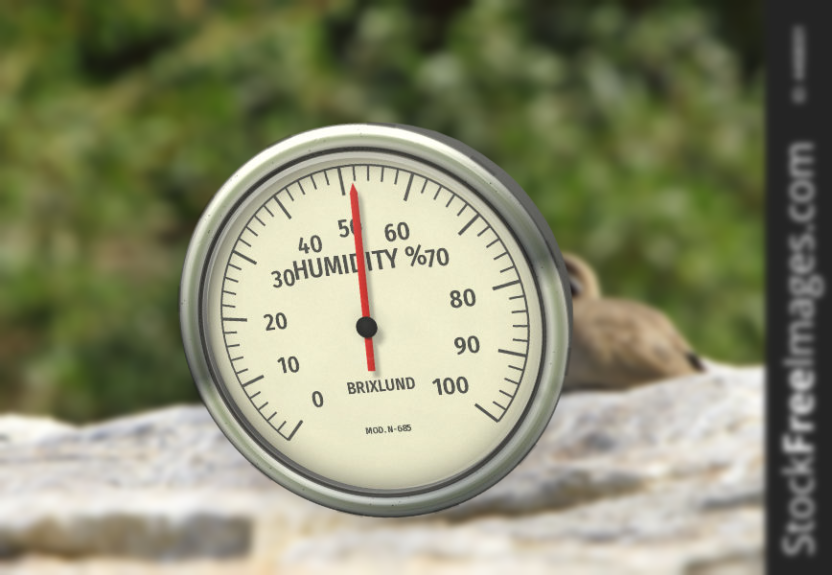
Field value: 52 %
